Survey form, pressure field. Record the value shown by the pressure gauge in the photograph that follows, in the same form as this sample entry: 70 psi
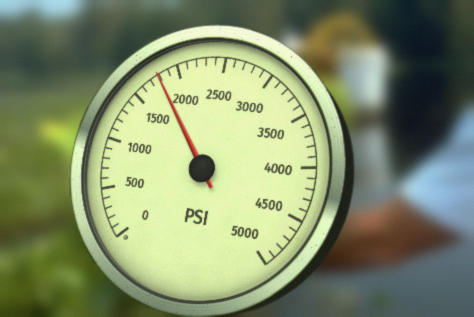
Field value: 1800 psi
